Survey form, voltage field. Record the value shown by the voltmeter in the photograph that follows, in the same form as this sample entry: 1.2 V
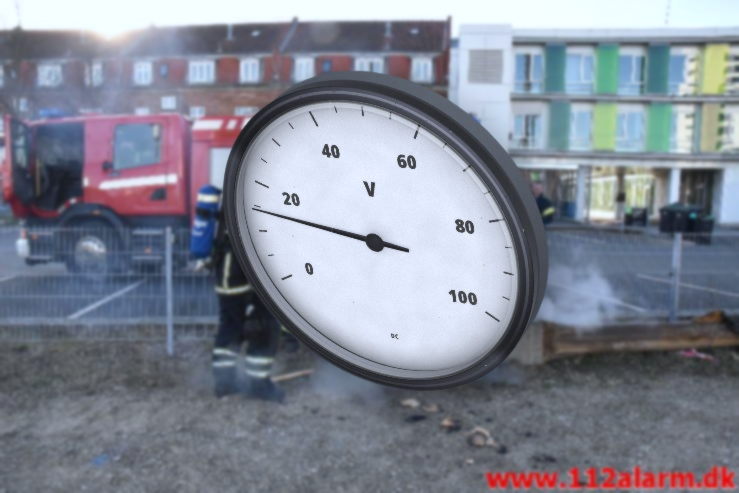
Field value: 15 V
